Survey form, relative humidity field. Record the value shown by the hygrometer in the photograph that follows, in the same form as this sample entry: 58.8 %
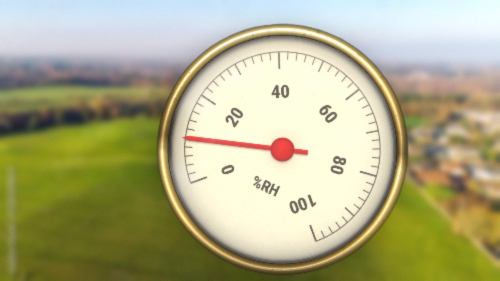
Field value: 10 %
